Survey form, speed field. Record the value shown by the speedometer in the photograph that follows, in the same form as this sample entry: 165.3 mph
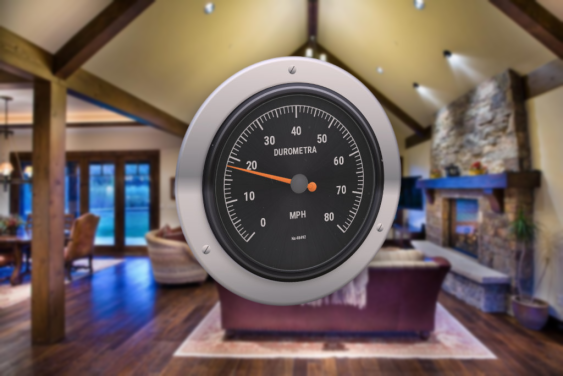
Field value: 18 mph
